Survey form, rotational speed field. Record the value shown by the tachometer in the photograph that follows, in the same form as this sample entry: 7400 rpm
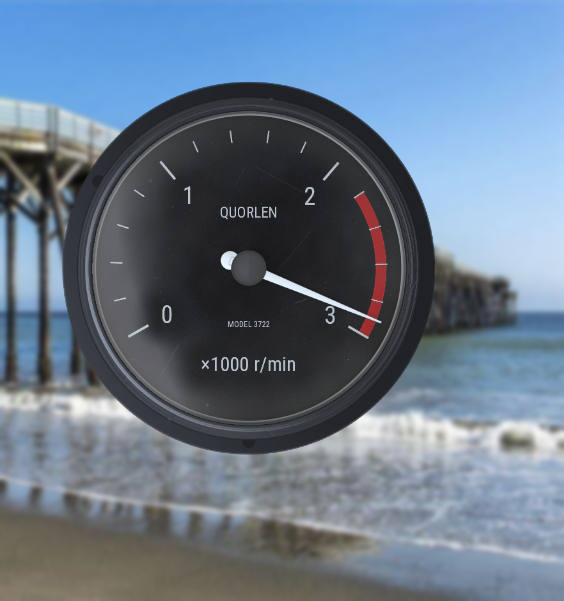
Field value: 2900 rpm
